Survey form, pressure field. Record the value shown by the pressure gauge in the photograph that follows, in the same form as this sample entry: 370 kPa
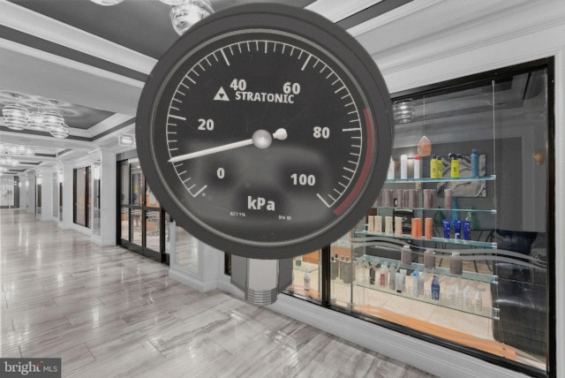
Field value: 10 kPa
